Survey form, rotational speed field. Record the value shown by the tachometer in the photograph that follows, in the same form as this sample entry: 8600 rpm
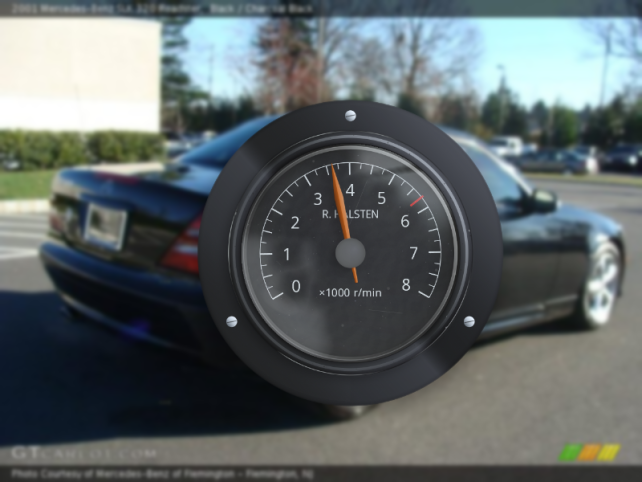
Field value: 3625 rpm
